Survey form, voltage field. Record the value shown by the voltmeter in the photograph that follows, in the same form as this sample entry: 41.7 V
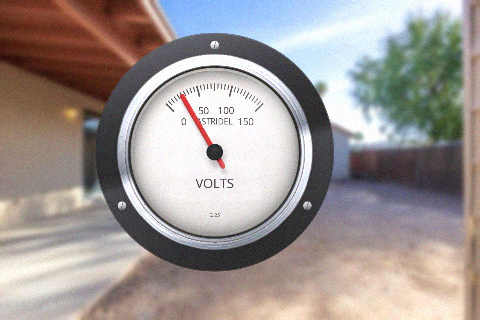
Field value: 25 V
